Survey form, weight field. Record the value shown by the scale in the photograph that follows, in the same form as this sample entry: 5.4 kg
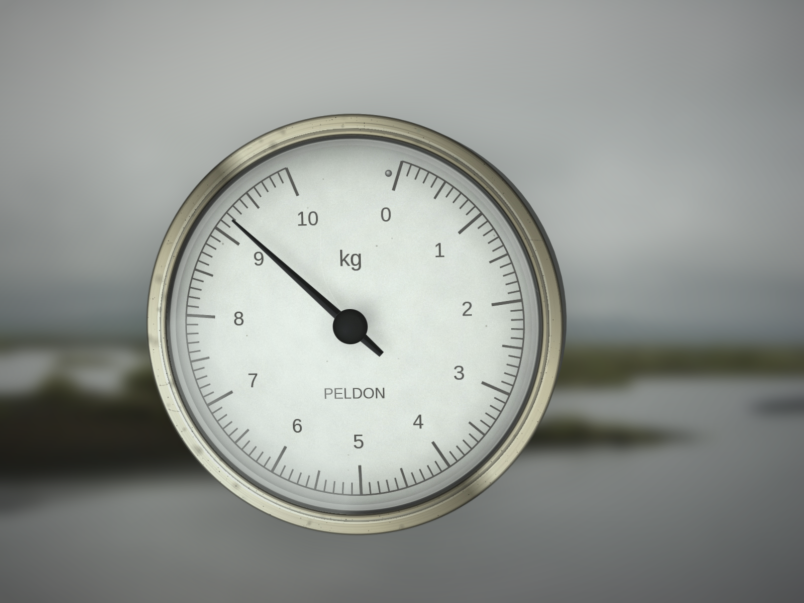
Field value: 9.2 kg
